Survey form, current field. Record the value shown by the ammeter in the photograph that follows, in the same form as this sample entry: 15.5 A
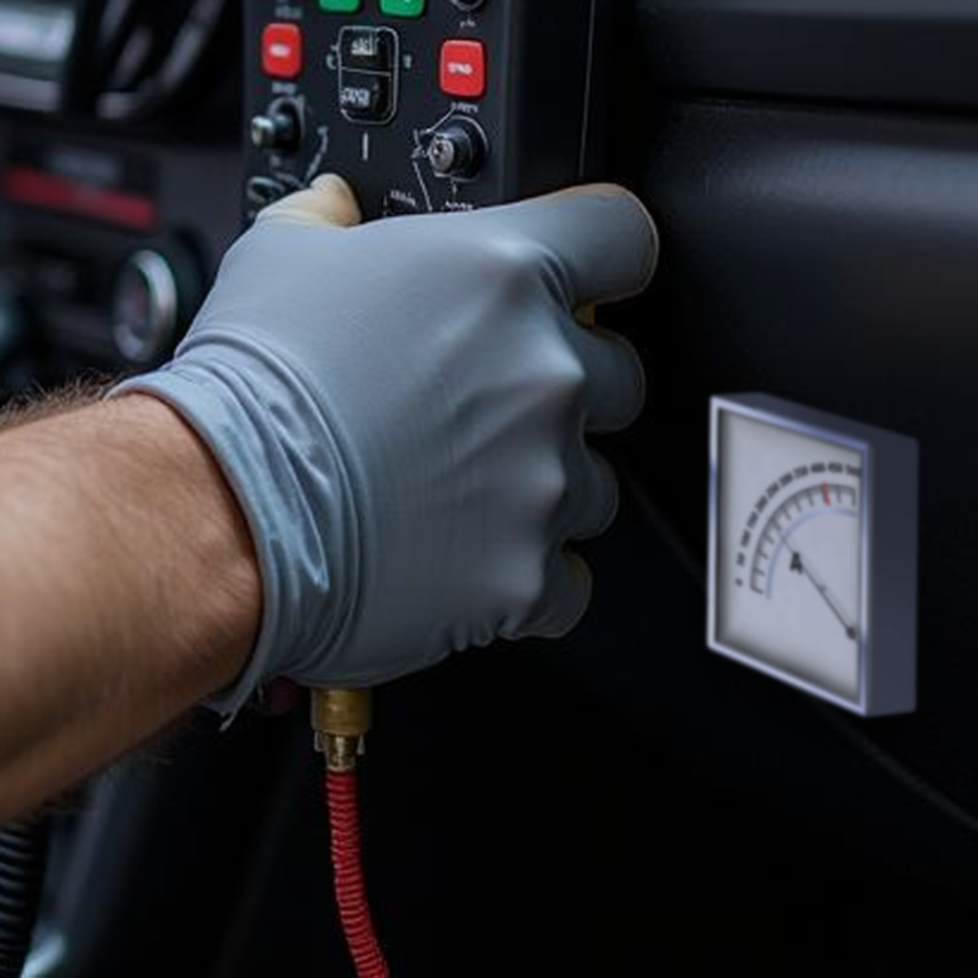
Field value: 200 A
